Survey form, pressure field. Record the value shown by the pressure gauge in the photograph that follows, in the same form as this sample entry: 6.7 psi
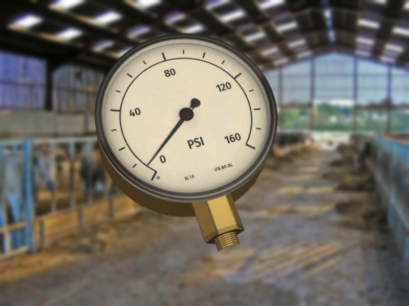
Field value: 5 psi
